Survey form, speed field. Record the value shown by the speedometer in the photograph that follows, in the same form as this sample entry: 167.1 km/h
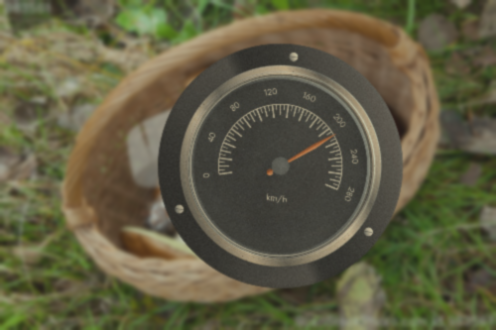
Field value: 210 km/h
